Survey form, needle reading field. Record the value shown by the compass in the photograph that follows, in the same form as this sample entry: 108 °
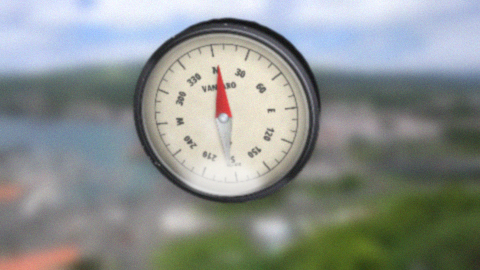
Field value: 5 °
